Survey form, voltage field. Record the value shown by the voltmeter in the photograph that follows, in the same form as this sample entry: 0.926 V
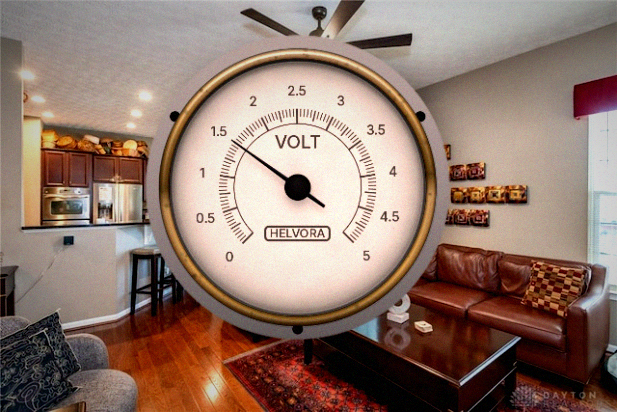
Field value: 1.5 V
